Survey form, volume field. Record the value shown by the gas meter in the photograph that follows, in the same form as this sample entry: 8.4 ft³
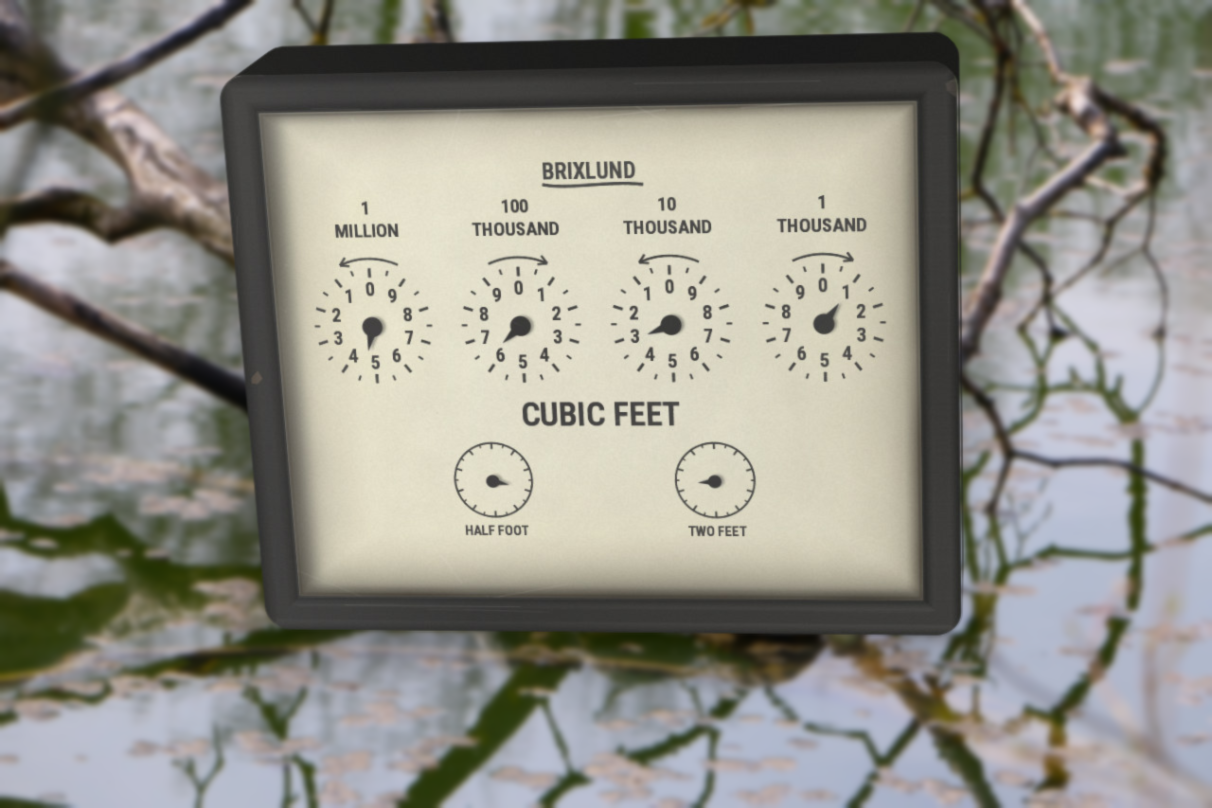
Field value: 463100 ft³
